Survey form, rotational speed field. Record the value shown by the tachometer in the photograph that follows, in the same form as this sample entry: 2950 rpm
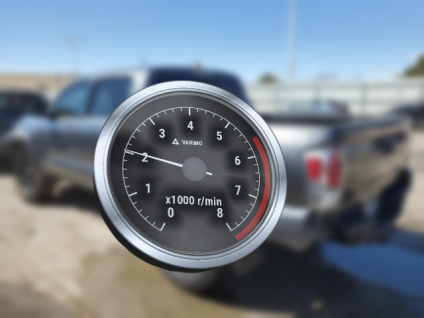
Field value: 2000 rpm
